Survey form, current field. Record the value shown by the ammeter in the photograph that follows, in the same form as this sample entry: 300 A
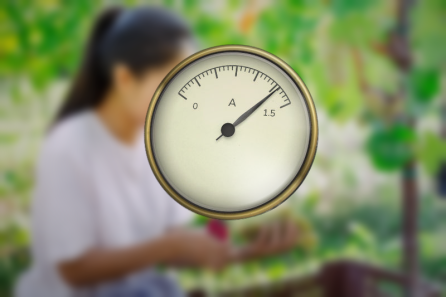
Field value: 1.3 A
